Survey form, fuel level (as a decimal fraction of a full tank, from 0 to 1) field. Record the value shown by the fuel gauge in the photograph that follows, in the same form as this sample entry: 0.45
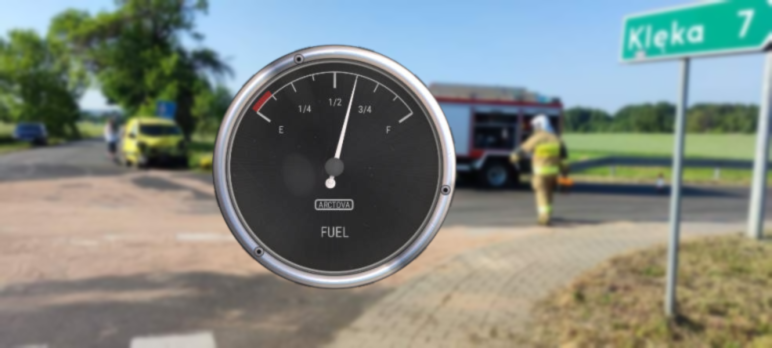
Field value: 0.625
